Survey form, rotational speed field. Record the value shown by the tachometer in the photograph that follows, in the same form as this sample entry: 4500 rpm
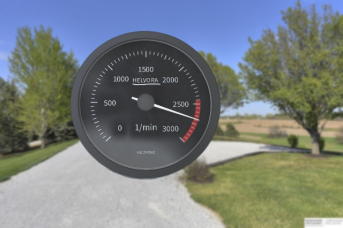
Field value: 2700 rpm
